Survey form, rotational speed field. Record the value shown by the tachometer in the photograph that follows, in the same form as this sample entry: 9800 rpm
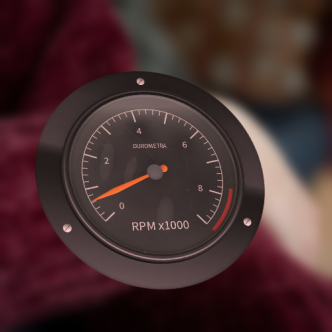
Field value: 600 rpm
